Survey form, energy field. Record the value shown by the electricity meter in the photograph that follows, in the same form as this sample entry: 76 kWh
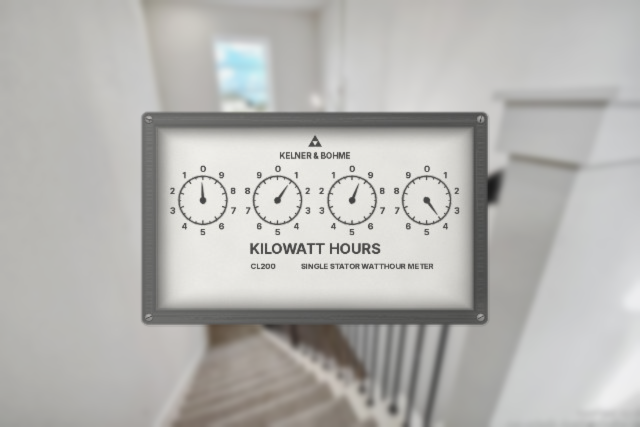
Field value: 94 kWh
